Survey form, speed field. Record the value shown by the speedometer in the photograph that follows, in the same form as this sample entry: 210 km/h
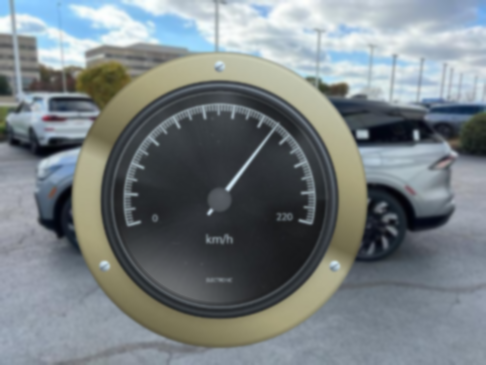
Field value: 150 km/h
